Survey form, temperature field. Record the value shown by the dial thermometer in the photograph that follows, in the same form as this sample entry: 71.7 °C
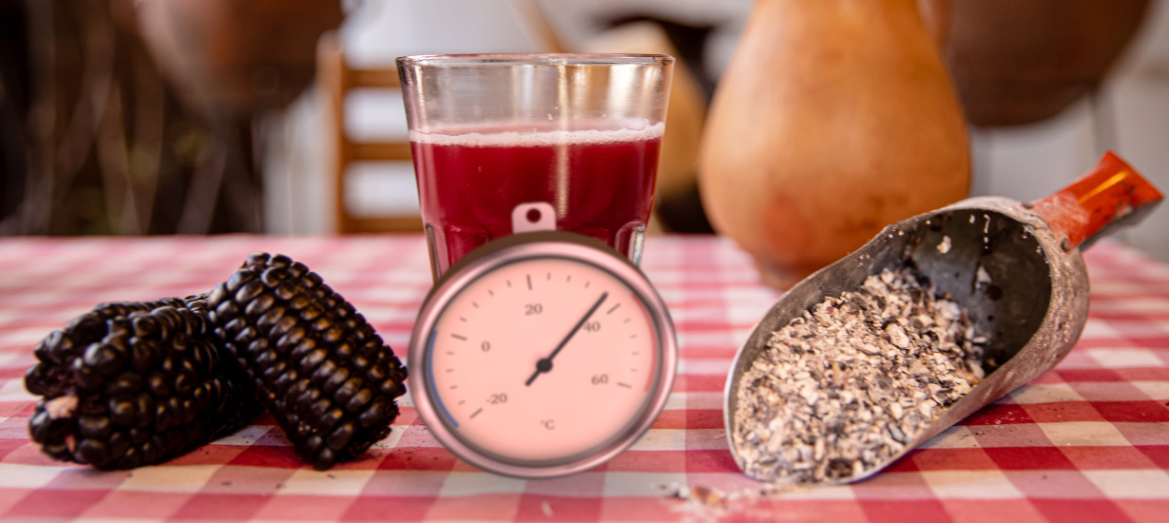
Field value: 36 °C
